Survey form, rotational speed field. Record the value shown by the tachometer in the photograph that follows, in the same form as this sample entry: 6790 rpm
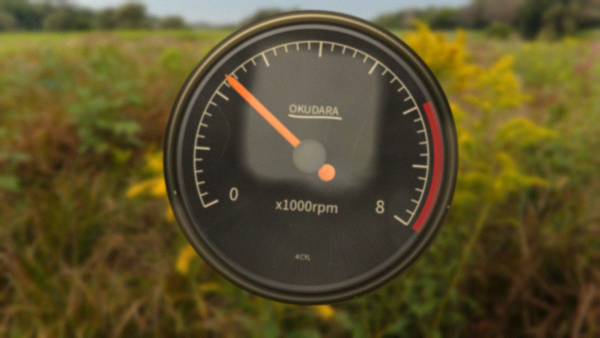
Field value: 2300 rpm
